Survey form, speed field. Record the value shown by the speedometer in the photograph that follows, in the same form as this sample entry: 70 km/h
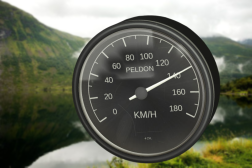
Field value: 140 km/h
